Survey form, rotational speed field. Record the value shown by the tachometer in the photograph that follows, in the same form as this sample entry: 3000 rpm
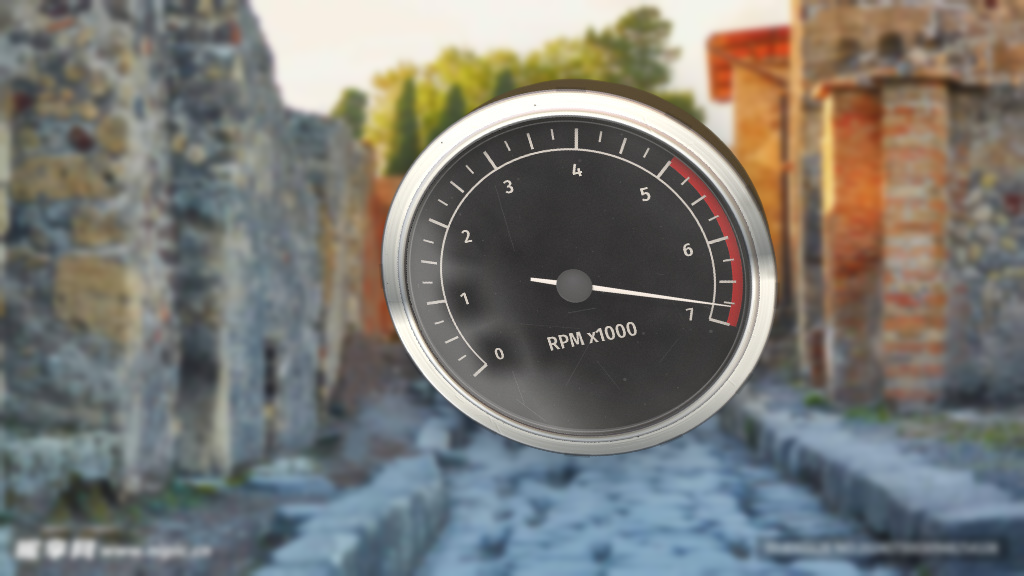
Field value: 6750 rpm
